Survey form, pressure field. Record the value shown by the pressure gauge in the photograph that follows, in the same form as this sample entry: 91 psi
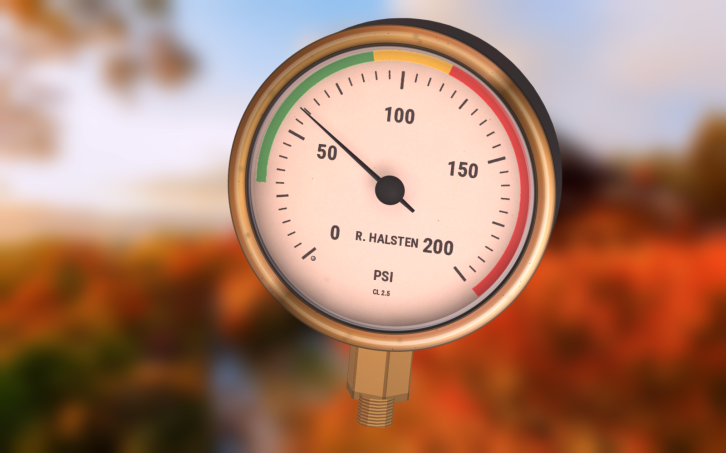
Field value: 60 psi
